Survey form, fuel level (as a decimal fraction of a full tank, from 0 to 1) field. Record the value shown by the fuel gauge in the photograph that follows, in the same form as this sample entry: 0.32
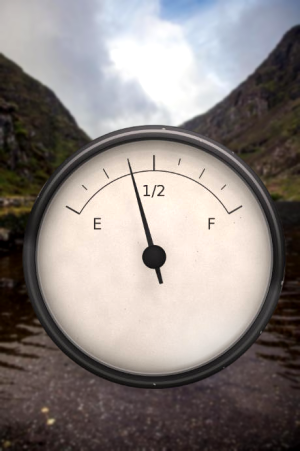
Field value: 0.375
